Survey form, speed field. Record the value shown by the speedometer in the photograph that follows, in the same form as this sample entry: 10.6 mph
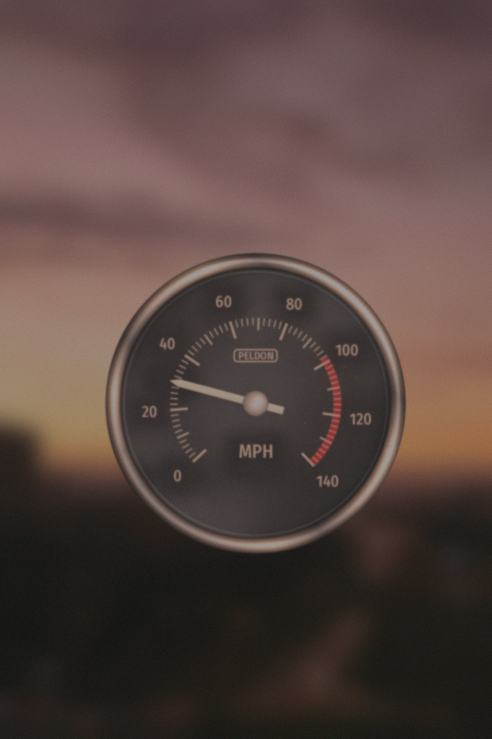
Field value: 30 mph
